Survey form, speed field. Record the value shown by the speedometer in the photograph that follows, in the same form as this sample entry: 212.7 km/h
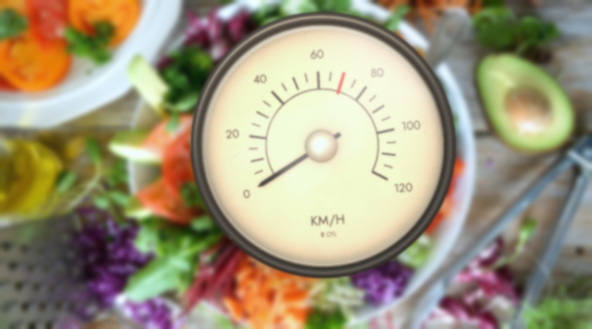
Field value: 0 km/h
